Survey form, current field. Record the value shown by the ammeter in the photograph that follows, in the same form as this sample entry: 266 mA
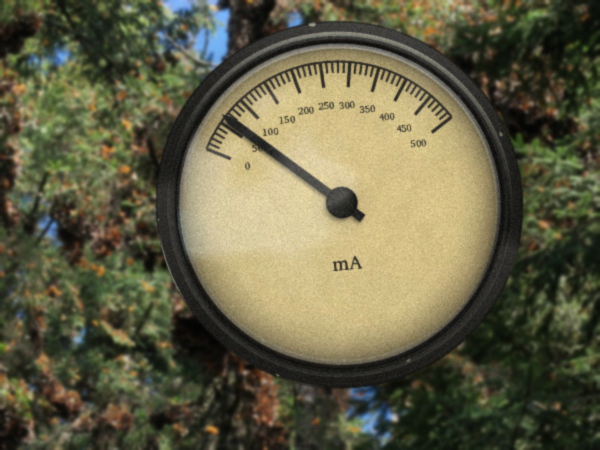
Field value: 60 mA
